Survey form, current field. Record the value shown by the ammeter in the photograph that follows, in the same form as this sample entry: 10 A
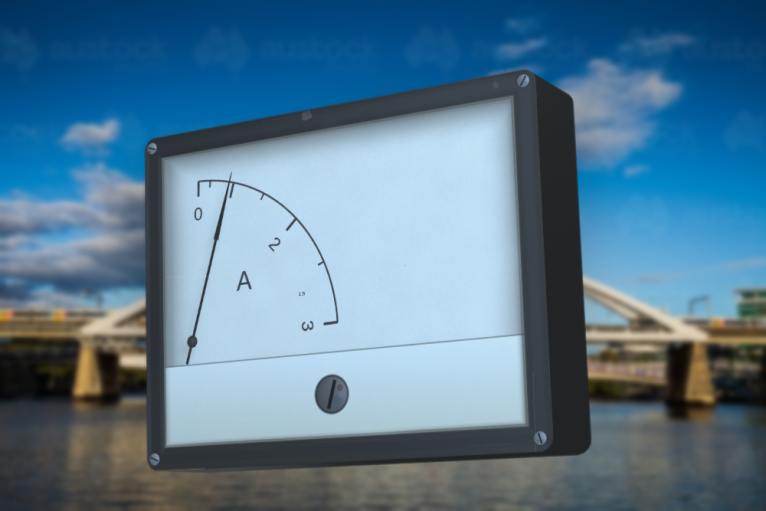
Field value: 1 A
